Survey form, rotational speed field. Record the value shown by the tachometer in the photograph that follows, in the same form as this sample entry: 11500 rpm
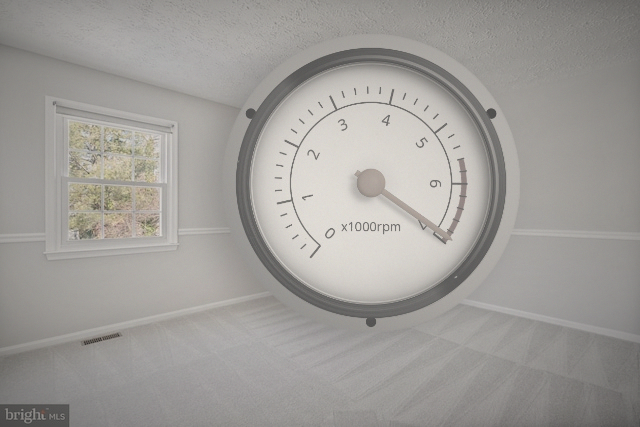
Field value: 6900 rpm
